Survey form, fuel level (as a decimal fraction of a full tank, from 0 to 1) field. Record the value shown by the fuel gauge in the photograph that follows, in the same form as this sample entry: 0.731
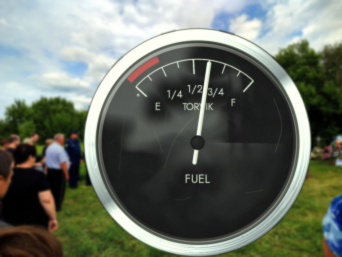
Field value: 0.625
